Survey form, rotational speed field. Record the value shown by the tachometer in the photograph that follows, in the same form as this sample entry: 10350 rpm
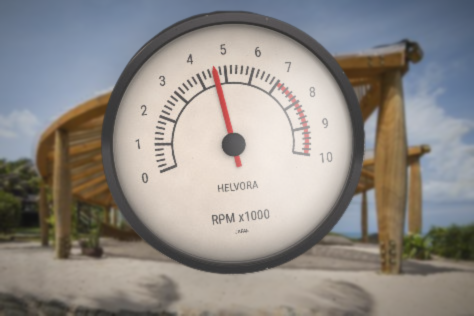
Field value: 4600 rpm
